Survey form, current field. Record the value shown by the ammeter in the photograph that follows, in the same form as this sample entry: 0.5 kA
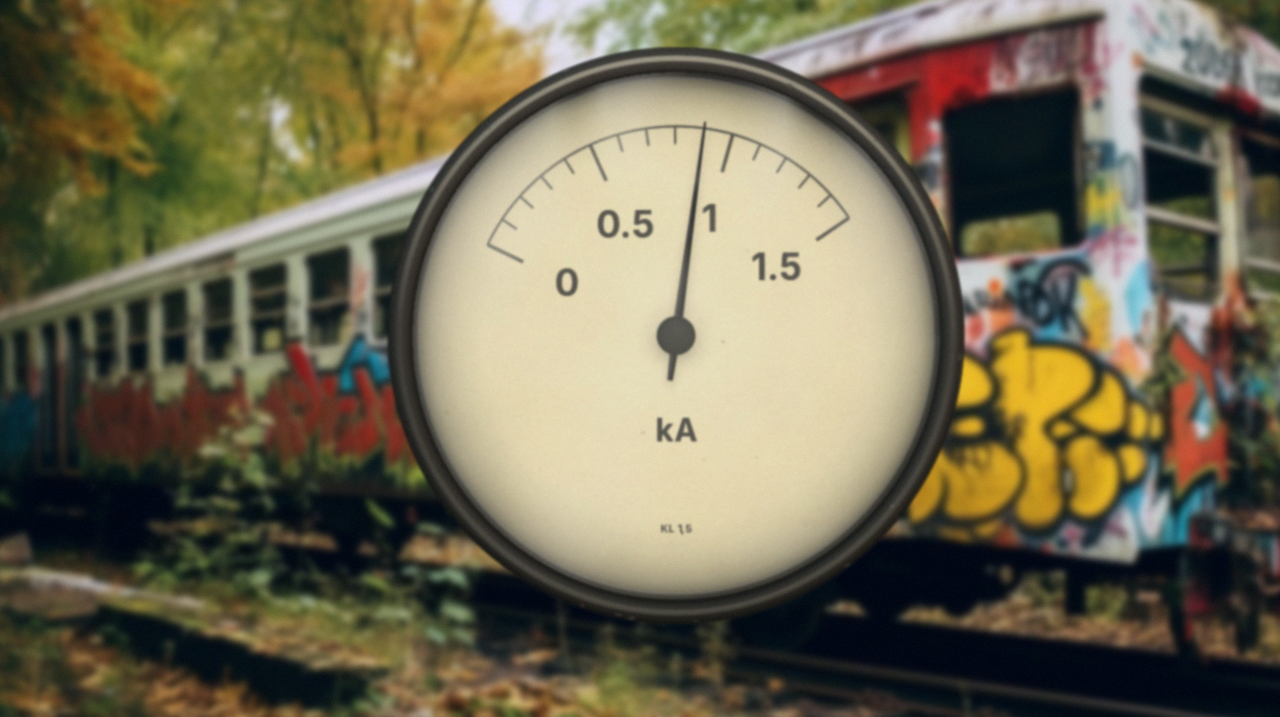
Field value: 0.9 kA
